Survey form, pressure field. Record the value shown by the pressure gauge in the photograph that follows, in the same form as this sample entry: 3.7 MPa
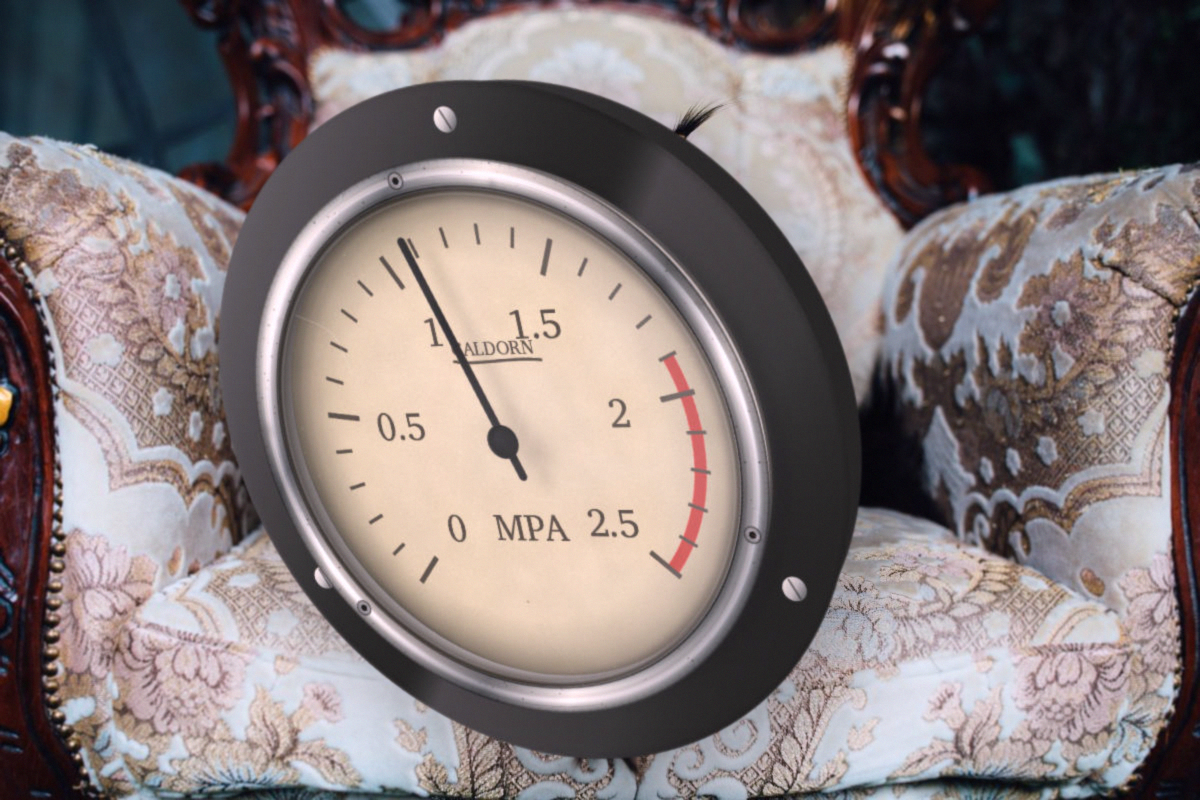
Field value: 1.1 MPa
